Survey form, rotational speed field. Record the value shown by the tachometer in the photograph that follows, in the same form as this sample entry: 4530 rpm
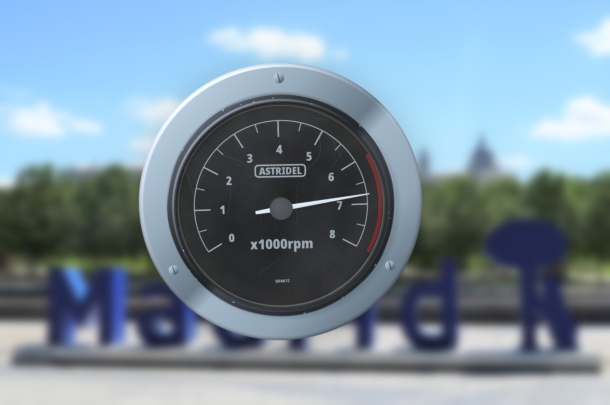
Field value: 6750 rpm
